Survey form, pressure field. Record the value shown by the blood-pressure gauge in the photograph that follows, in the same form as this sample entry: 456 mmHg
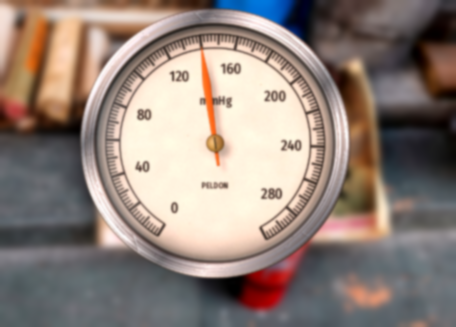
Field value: 140 mmHg
